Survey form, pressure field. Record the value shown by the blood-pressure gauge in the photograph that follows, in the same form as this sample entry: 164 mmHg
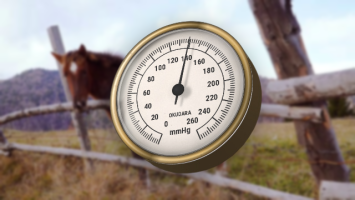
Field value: 140 mmHg
